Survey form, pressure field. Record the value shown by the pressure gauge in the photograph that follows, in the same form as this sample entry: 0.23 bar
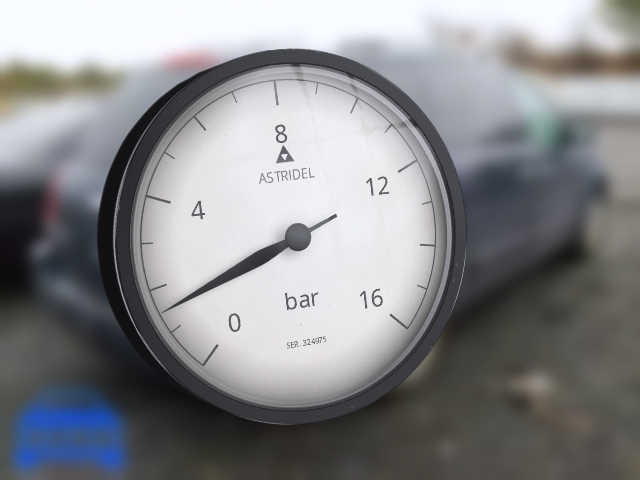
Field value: 1.5 bar
